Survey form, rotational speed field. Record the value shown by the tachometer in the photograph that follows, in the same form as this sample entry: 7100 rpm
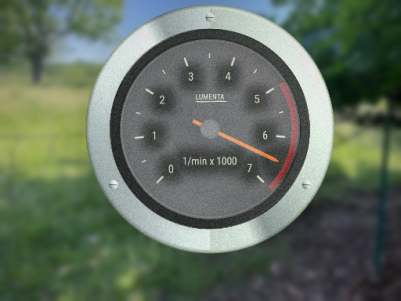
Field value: 6500 rpm
